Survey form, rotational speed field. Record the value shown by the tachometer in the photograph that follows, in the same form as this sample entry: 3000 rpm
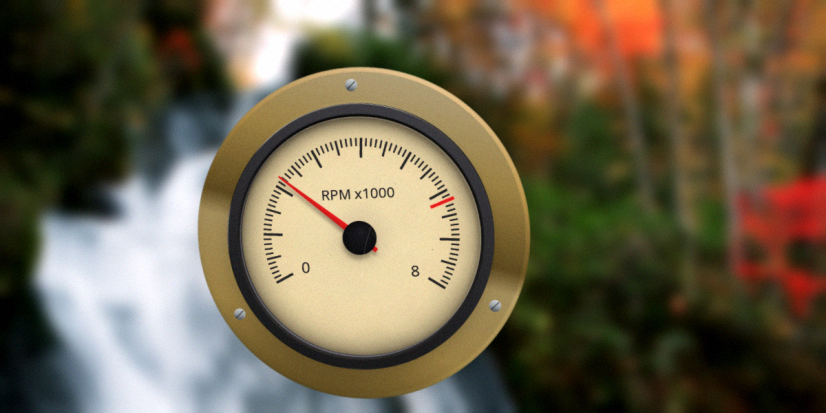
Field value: 2200 rpm
